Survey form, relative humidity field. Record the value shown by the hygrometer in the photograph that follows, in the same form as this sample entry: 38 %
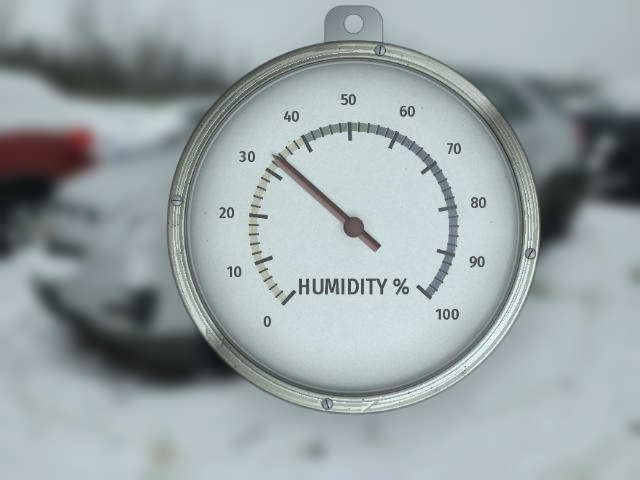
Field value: 33 %
